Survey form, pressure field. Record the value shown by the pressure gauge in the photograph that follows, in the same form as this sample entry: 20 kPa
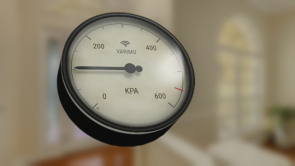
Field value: 100 kPa
